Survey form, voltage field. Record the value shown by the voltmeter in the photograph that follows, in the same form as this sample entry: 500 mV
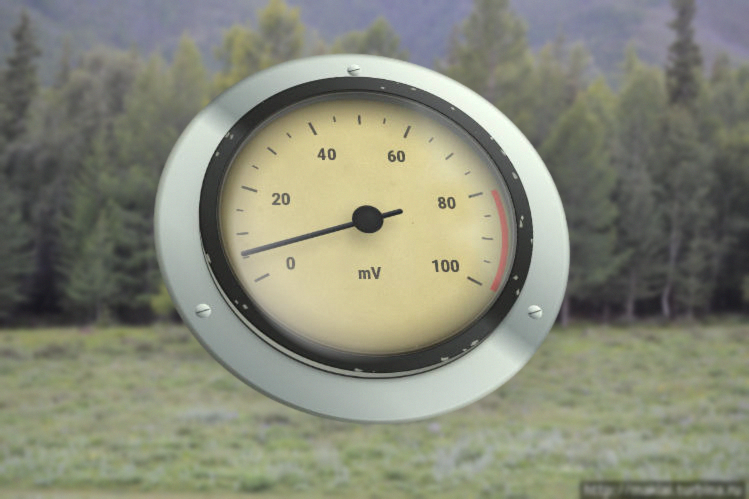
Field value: 5 mV
